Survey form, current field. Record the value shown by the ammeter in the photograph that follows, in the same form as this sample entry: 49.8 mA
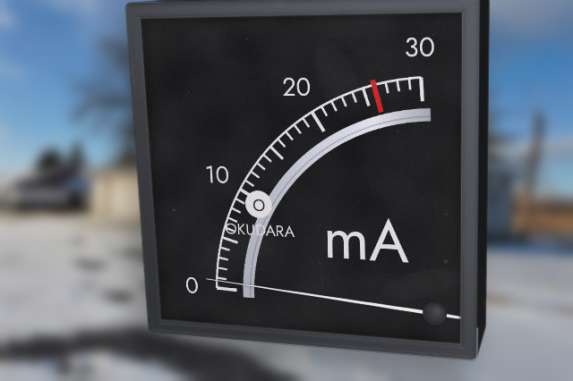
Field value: 1 mA
